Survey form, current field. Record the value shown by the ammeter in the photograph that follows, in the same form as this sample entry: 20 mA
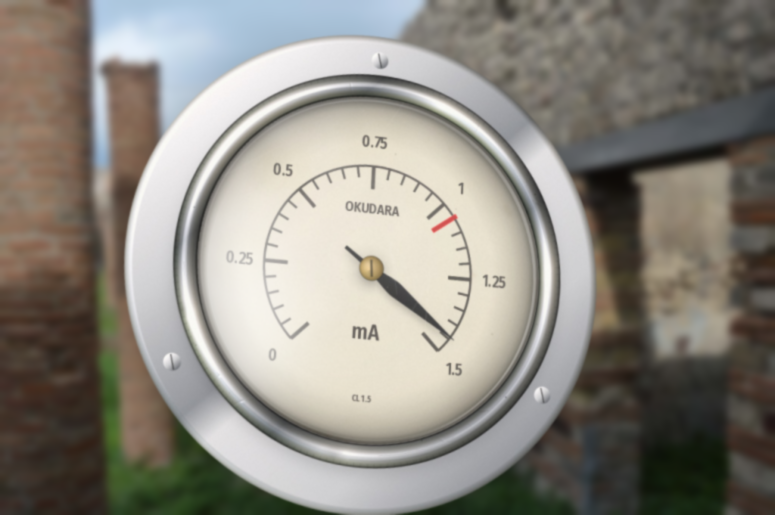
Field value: 1.45 mA
